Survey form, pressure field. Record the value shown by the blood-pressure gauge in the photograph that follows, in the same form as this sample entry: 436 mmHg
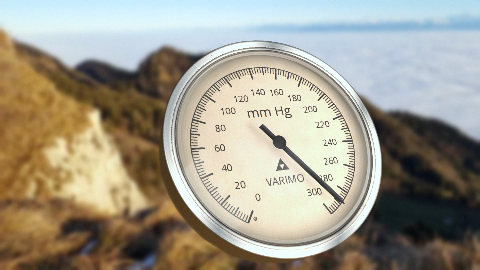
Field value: 290 mmHg
